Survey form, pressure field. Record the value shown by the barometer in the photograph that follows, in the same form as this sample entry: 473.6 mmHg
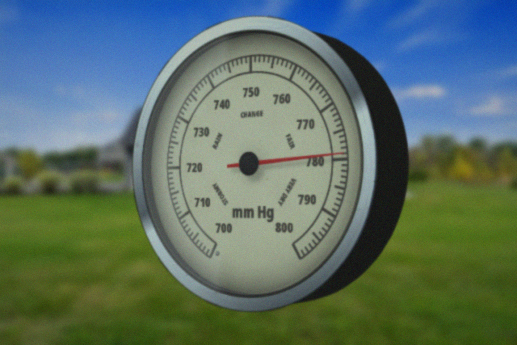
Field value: 779 mmHg
